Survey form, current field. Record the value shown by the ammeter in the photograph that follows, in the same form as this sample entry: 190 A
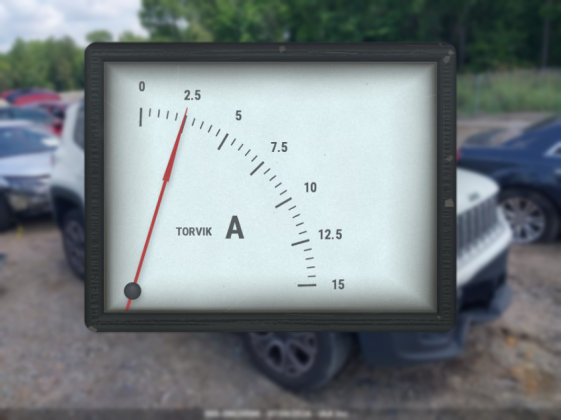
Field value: 2.5 A
